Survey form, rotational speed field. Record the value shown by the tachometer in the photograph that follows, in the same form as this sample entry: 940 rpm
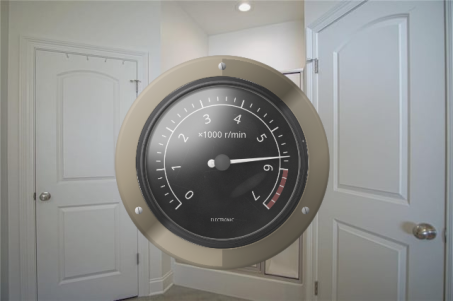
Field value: 5700 rpm
